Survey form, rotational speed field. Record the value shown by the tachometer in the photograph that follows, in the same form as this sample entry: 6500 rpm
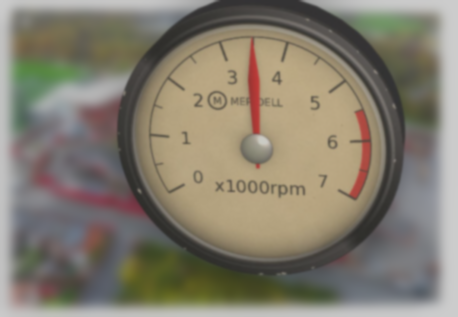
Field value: 3500 rpm
